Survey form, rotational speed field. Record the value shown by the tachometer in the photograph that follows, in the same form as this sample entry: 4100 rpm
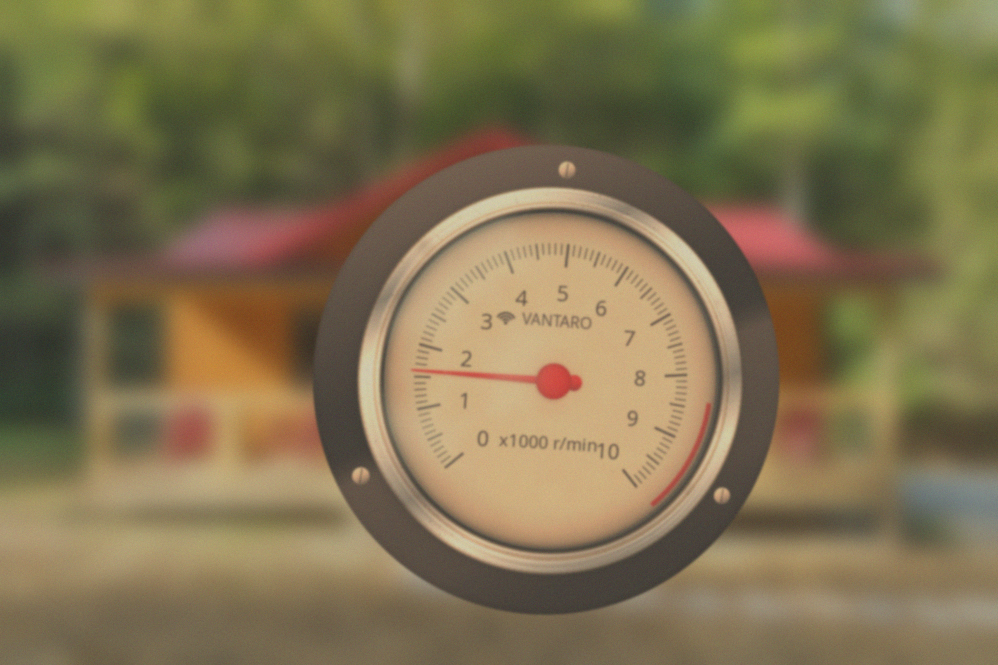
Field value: 1600 rpm
